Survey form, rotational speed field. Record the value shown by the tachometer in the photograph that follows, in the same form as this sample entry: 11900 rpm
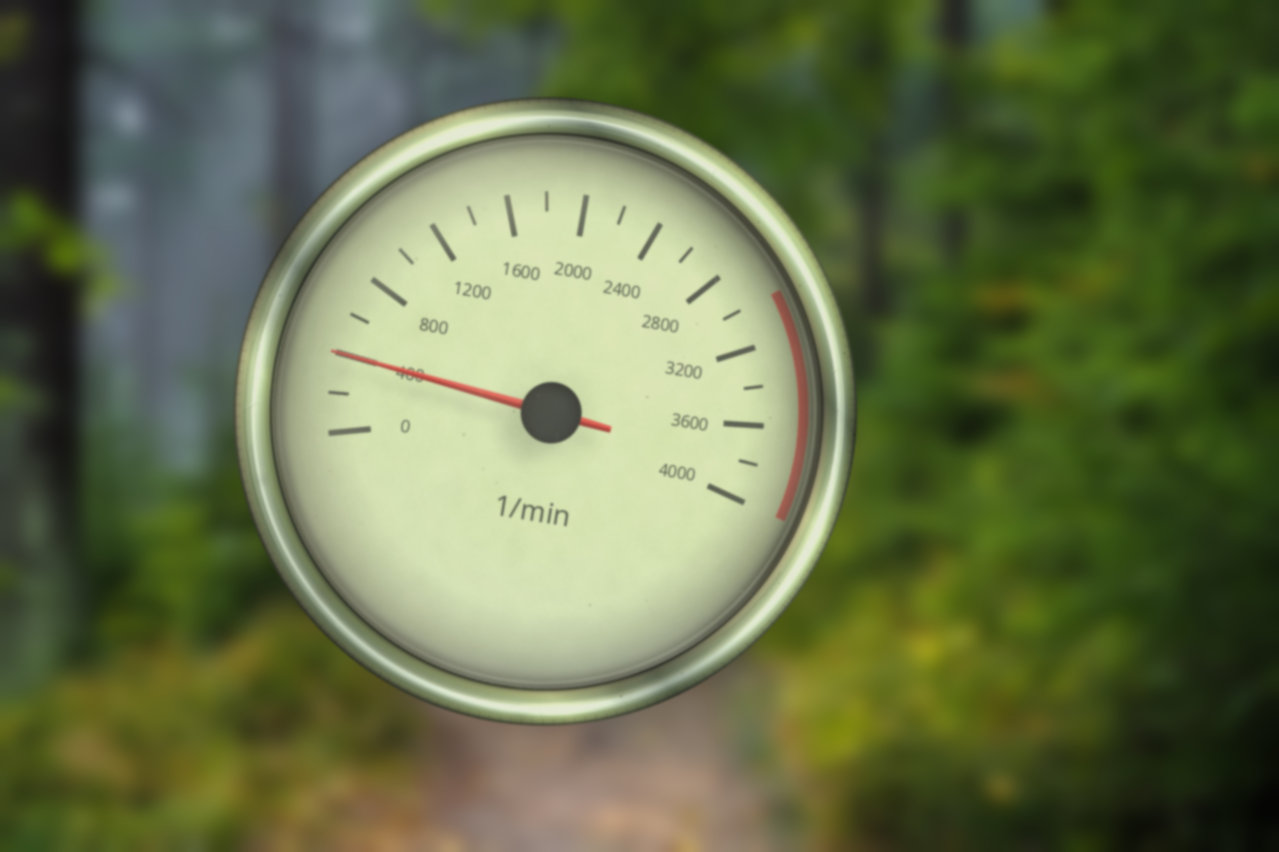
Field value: 400 rpm
